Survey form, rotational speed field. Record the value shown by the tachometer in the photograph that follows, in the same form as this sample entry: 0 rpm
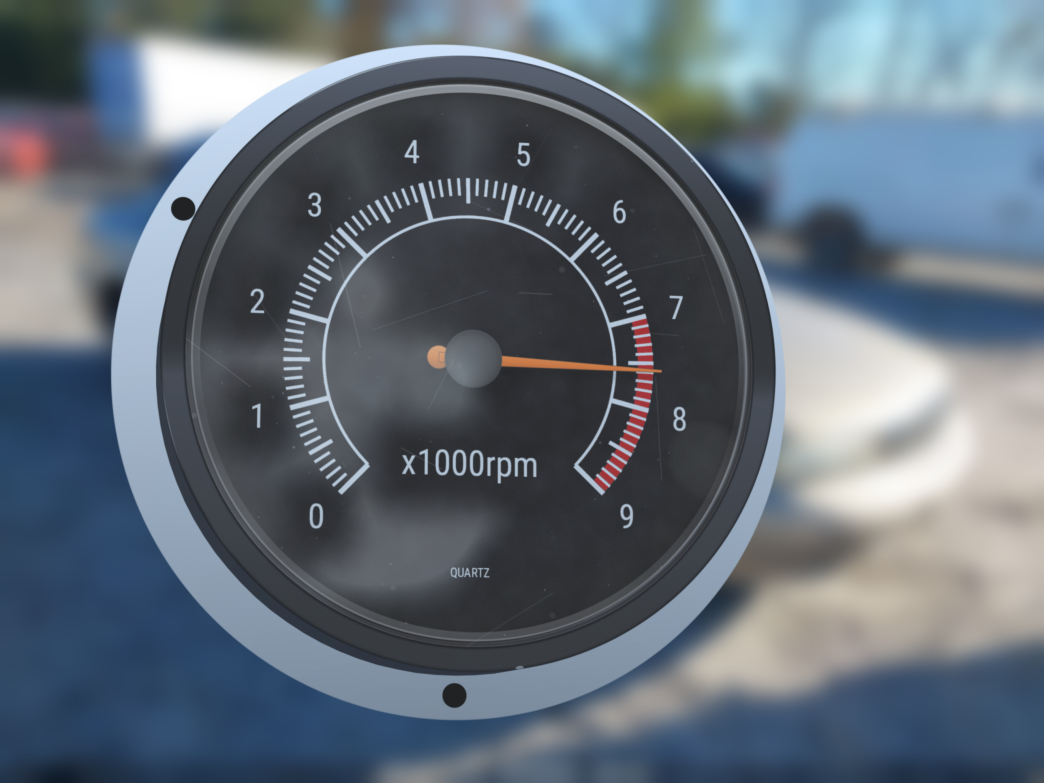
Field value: 7600 rpm
